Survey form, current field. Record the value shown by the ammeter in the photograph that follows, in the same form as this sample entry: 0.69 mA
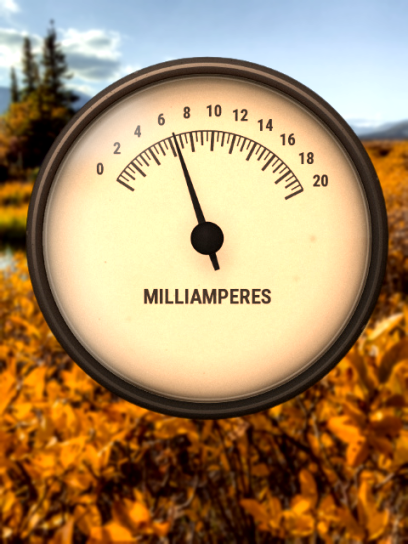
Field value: 6.5 mA
